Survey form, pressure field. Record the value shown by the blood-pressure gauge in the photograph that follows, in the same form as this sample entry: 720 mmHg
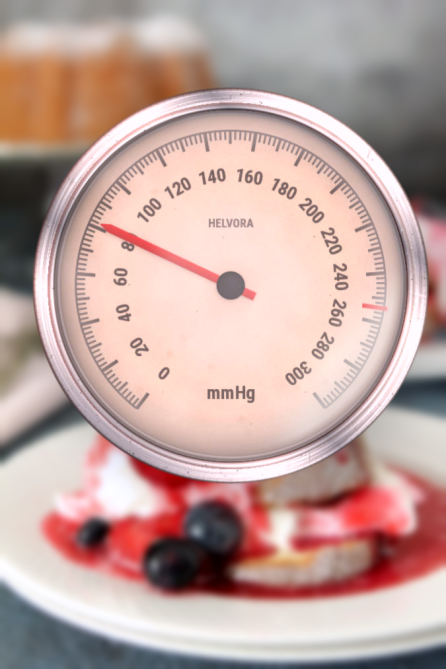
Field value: 82 mmHg
